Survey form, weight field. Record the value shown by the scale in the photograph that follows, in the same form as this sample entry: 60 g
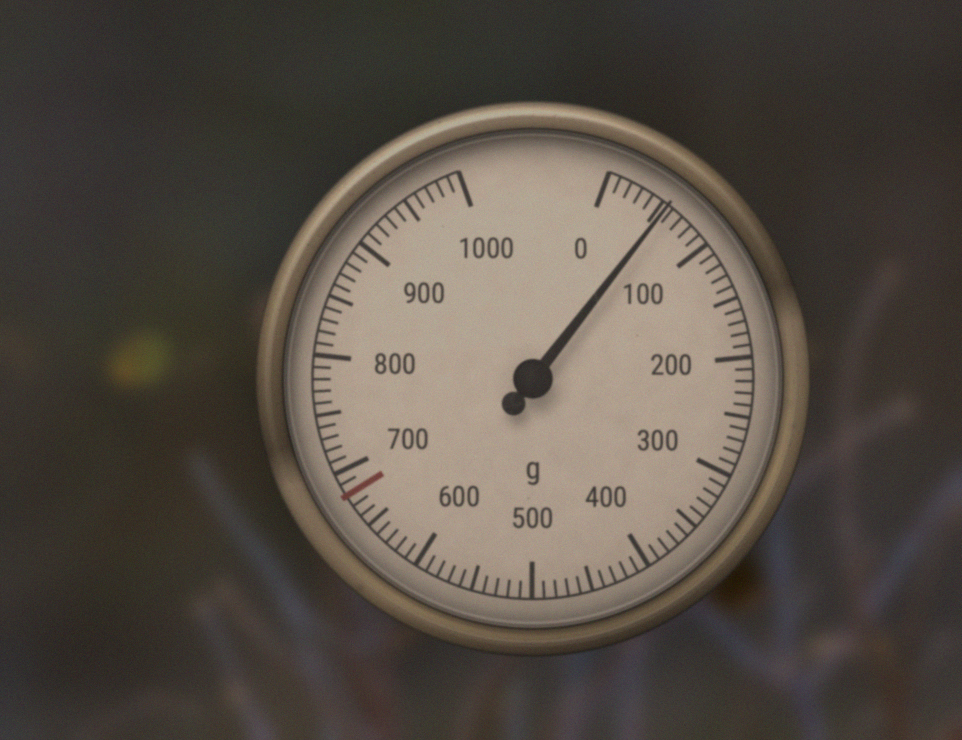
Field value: 55 g
